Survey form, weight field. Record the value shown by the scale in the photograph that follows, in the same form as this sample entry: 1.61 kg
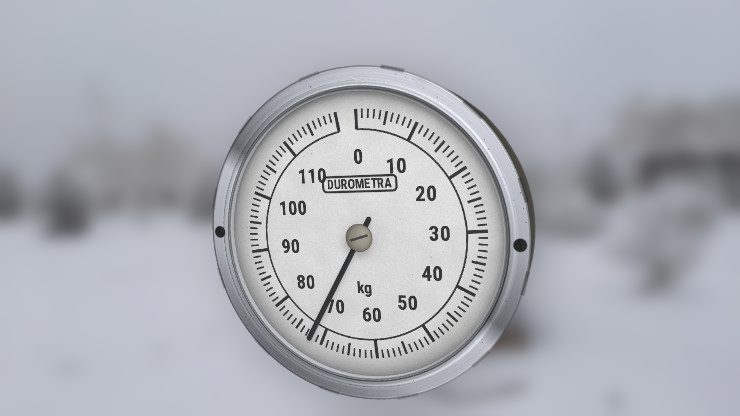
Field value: 72 kg
